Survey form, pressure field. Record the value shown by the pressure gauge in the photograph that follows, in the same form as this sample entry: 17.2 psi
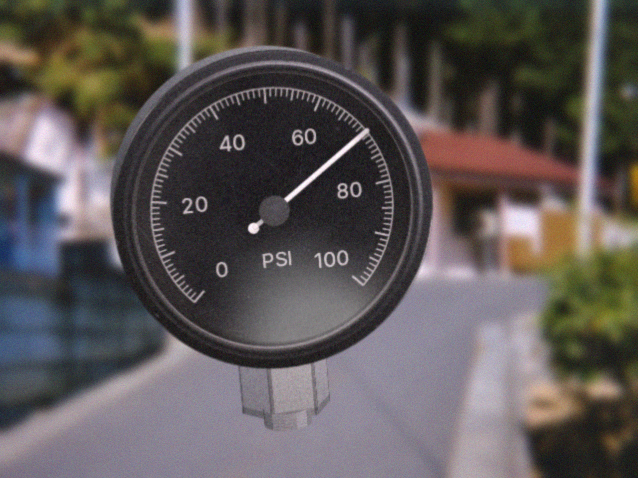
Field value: 70 psi
